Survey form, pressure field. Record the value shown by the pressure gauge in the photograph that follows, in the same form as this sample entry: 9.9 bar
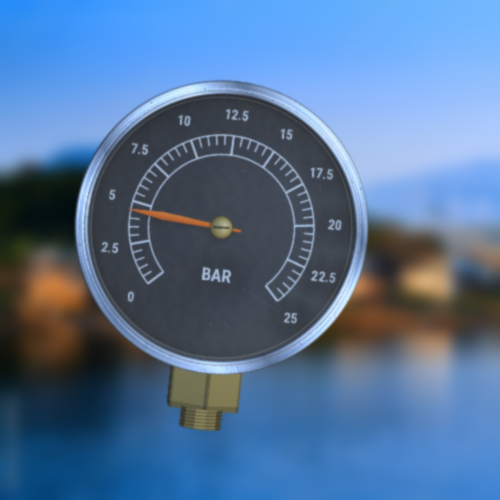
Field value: 4.5 bar
